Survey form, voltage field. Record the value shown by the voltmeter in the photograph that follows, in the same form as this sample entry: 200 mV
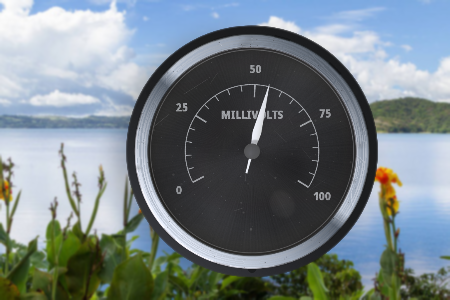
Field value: 55 mV
